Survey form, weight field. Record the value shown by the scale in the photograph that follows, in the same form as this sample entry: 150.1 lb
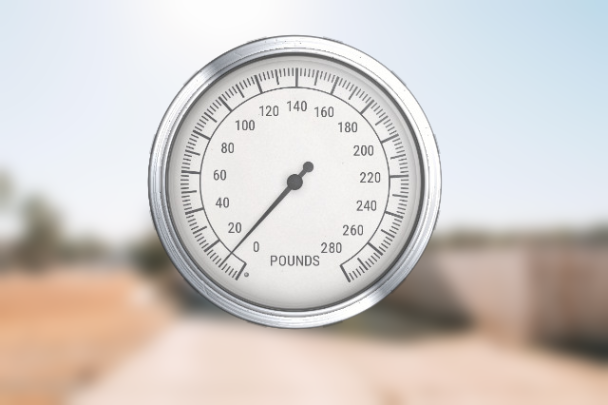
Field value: 10 lb
